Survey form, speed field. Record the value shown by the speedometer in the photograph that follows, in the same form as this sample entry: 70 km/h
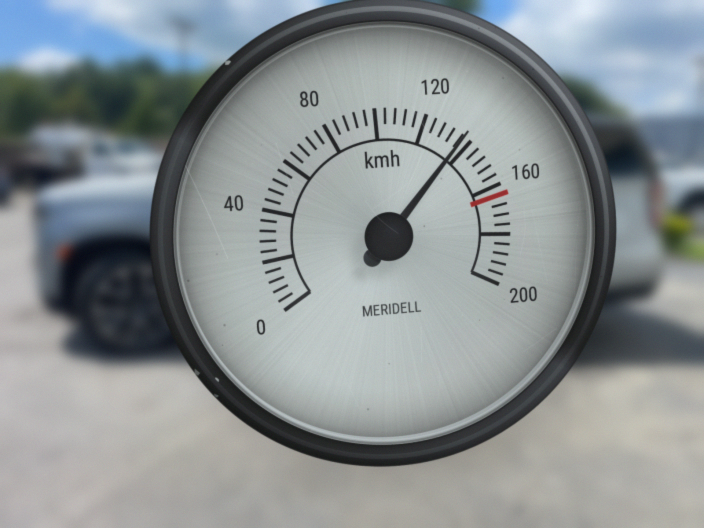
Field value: 136 km/h
